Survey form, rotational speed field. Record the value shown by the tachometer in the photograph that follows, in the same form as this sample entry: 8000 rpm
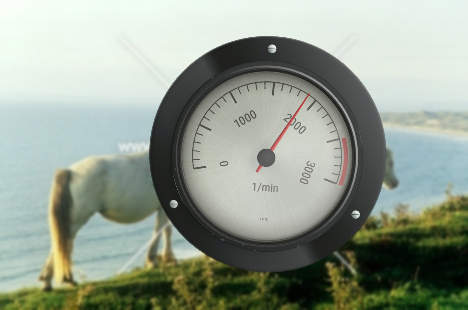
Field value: 1900 rpm
